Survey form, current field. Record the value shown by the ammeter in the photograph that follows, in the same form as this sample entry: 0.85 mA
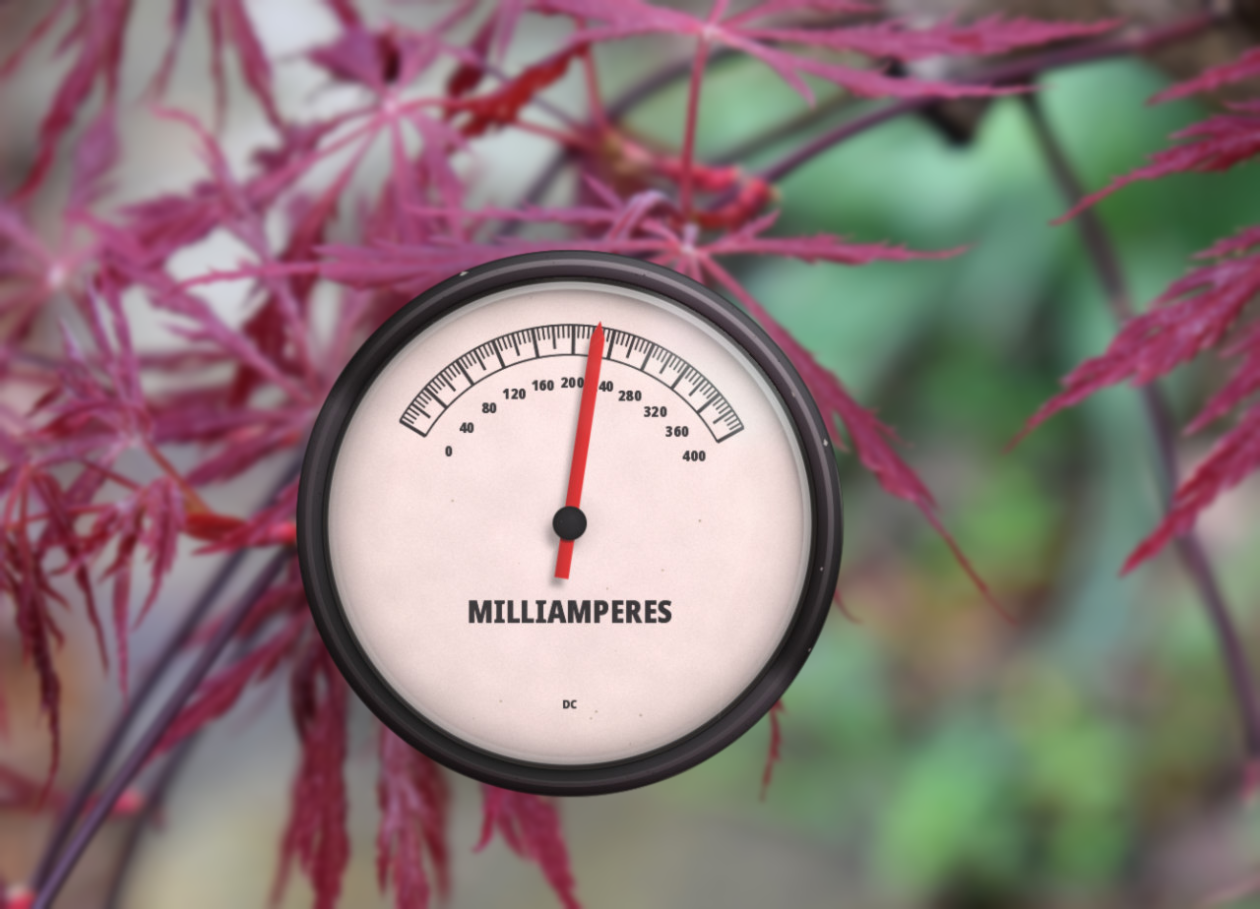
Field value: 225 mA
